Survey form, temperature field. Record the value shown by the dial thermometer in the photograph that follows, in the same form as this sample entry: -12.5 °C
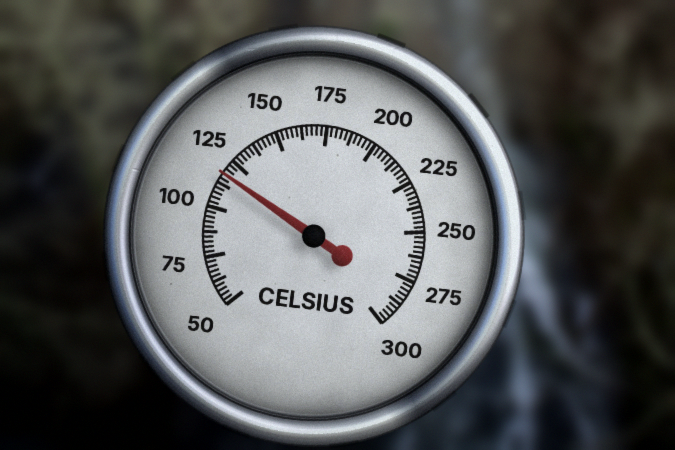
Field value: 117.5 °C
